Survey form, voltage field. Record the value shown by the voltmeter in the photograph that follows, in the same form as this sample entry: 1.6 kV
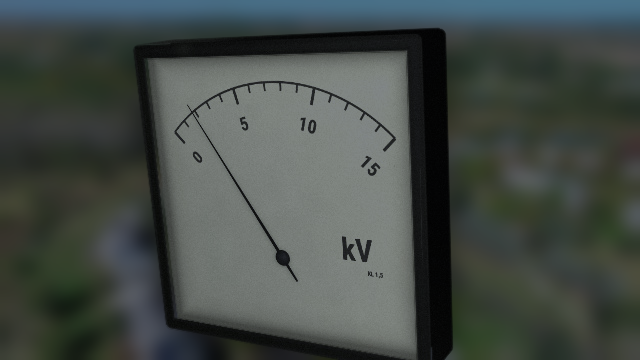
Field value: 2 kV
